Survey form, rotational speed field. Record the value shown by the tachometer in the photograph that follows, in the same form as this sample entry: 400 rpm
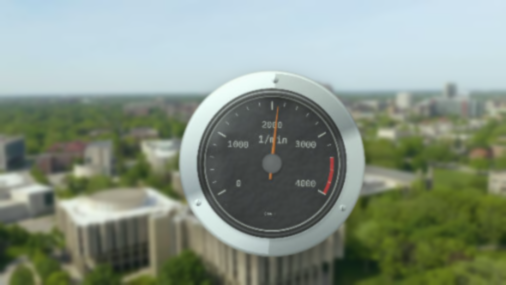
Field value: 2100 rpm
